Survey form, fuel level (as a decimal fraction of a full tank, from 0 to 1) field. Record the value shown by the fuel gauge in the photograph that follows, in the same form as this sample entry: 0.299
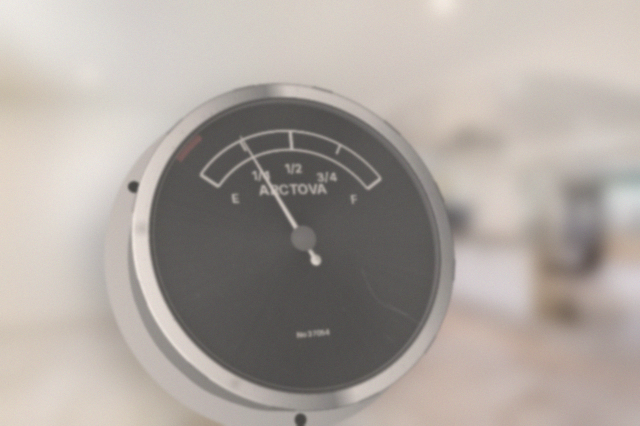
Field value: 0.25
